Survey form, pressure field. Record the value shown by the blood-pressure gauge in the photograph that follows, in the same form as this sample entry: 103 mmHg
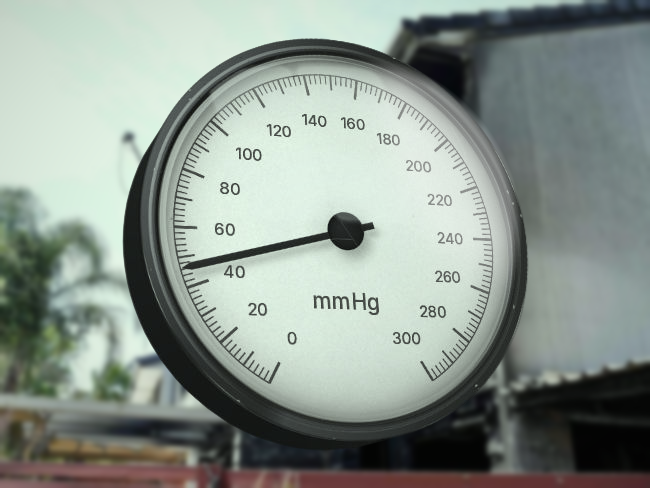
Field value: 46 mmHg
